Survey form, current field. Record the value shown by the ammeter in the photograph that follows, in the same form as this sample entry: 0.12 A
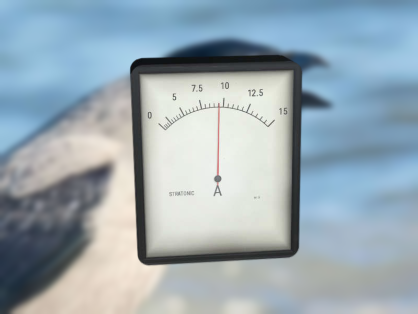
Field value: 9.5 A
